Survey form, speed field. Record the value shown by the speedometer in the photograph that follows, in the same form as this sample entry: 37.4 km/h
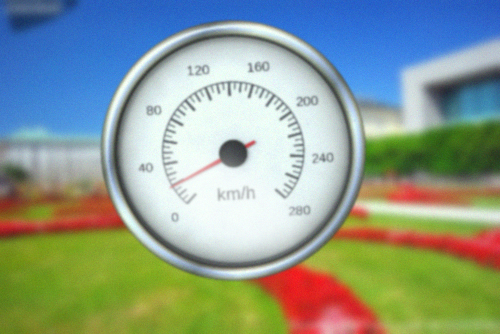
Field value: 20 km/h
